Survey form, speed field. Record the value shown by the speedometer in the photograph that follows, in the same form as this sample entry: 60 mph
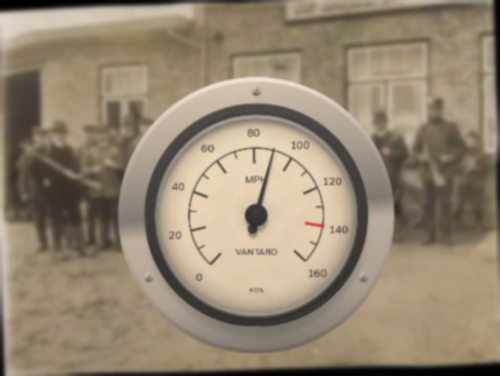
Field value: 90 mph
